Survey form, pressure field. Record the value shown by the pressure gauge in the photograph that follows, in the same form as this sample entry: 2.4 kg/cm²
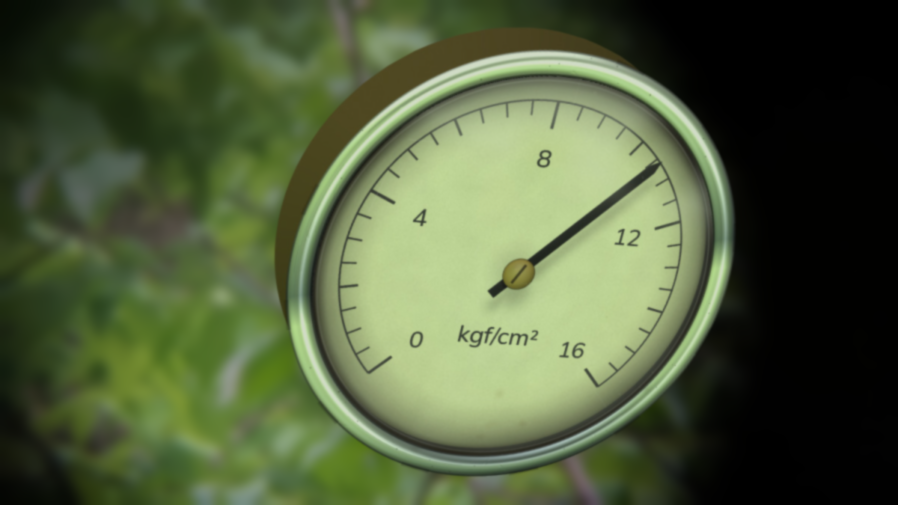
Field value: 10.5 kg/cm²
